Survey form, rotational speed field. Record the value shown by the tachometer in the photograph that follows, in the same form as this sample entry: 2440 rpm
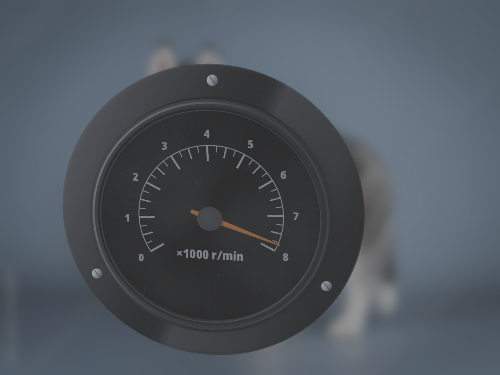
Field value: 7750 rpm
